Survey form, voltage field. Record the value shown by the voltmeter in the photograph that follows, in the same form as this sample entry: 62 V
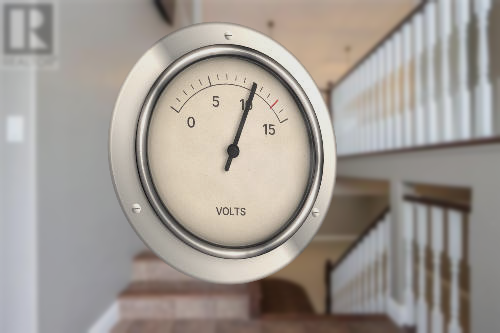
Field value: 10 V
